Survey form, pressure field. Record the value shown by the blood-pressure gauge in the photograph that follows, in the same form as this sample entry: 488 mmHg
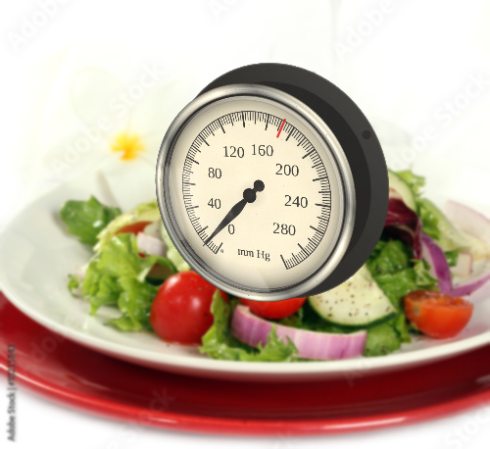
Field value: 10 mmHg
